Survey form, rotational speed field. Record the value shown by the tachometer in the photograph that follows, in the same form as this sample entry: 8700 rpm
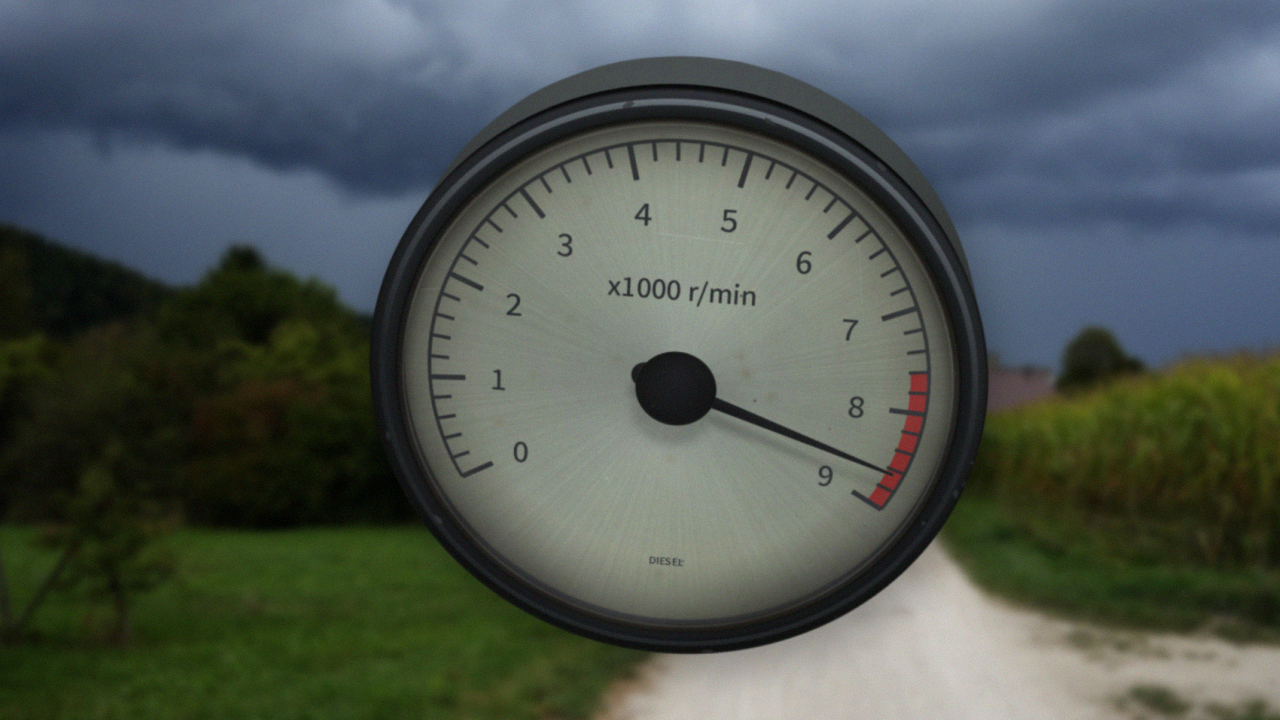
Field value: 8600 rpm
